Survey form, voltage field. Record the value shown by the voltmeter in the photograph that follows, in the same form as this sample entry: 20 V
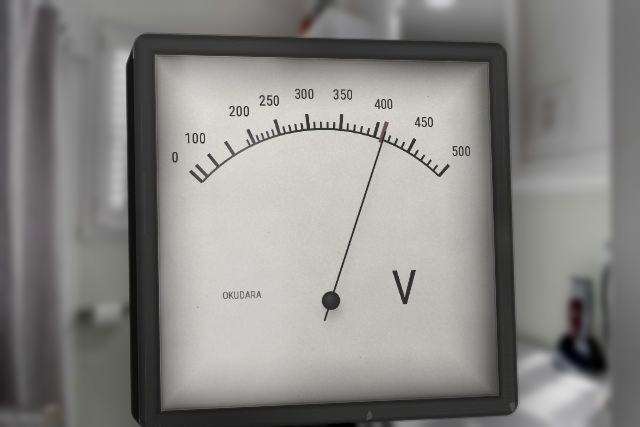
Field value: 410 V
